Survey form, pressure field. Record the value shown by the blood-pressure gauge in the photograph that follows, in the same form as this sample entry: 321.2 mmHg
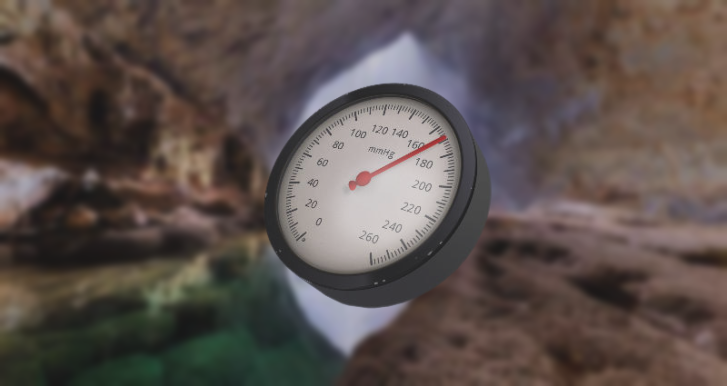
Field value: 170 mmHg
